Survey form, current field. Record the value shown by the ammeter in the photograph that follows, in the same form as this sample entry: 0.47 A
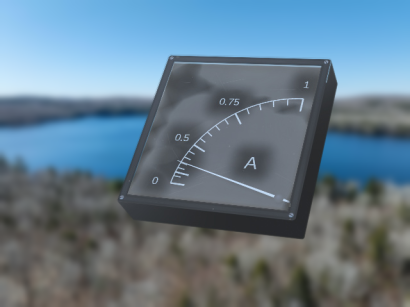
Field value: 0.35 A
